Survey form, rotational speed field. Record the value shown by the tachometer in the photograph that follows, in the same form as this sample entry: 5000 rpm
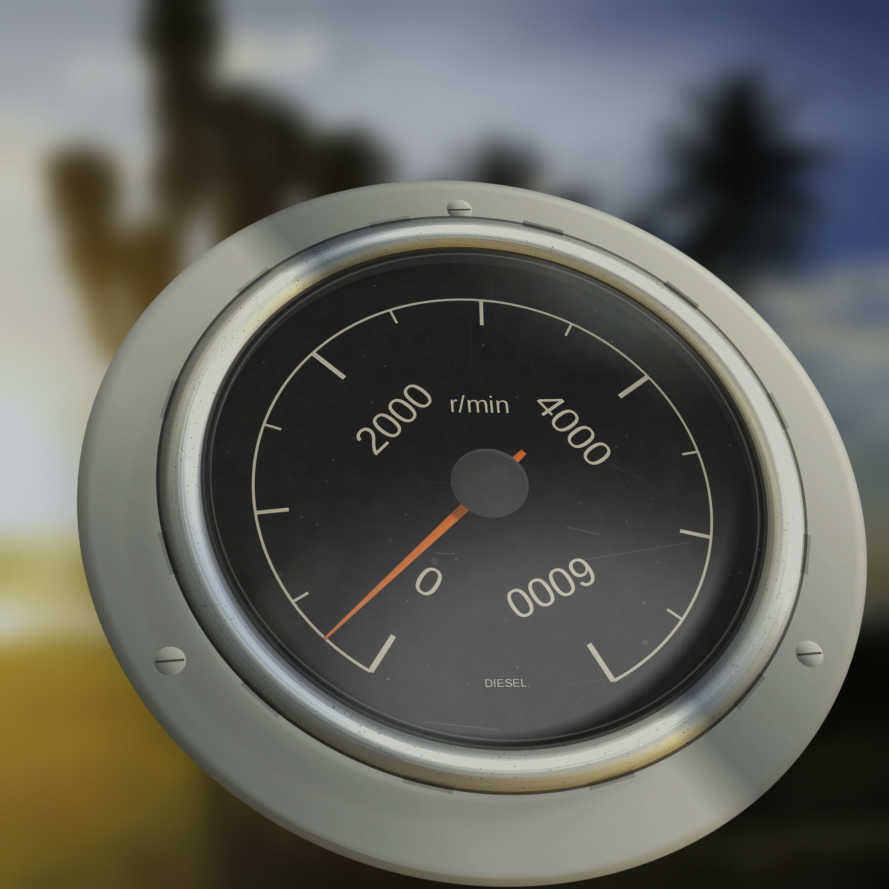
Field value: 250 rpm
